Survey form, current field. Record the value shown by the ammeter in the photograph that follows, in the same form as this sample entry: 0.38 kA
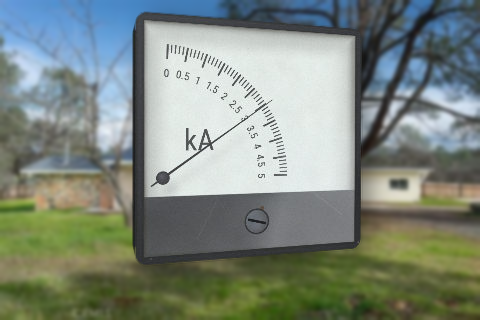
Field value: 3 kA
